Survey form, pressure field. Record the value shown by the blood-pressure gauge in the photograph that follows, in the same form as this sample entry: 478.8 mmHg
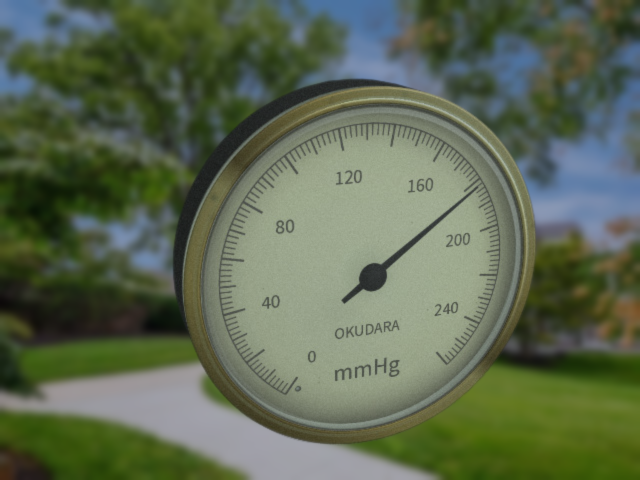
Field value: 180 mmHg
